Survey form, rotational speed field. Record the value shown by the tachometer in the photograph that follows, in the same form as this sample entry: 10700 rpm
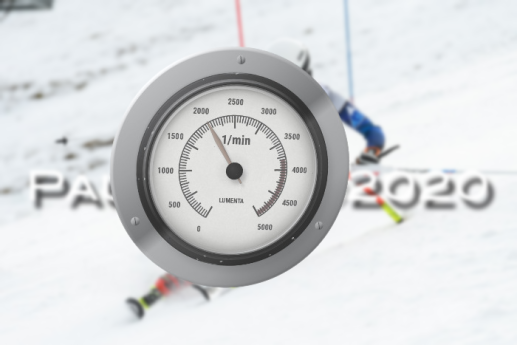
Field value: 2000 rpm
